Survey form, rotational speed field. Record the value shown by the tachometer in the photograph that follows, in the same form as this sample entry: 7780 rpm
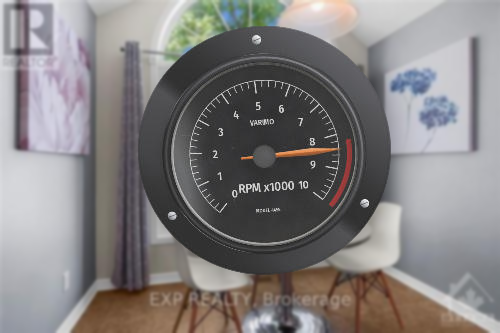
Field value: 8400 rpm
